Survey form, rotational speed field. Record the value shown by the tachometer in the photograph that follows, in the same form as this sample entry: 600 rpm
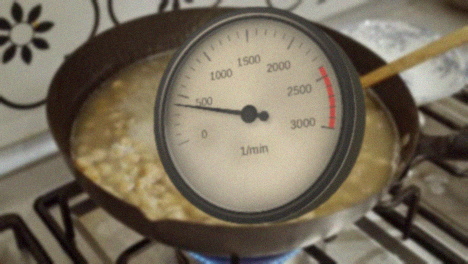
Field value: 400 rpm
